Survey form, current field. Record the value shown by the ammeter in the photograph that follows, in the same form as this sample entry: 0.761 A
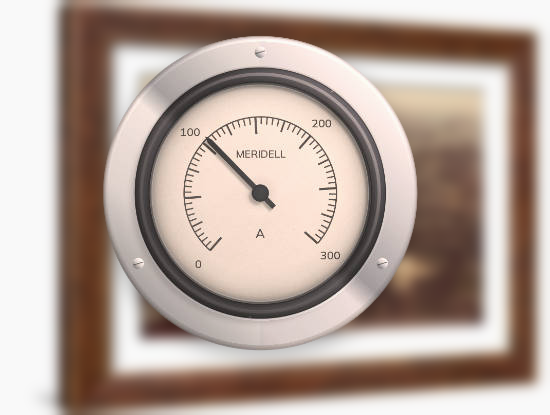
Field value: 105 A
